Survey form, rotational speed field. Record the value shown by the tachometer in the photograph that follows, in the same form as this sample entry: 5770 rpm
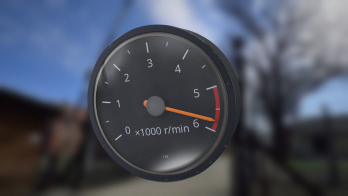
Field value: 5750 rpm
